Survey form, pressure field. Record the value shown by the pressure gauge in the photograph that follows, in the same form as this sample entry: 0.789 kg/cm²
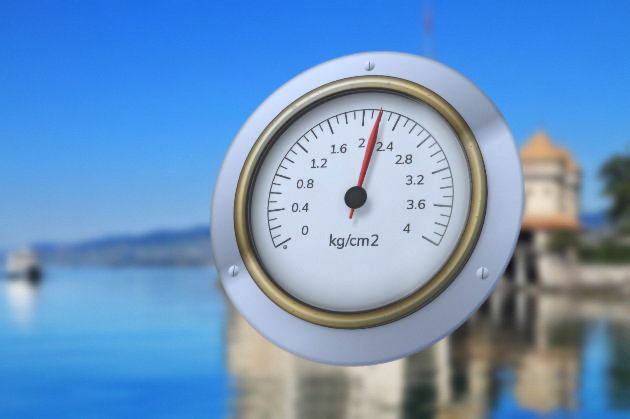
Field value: 2.2 kg/cm²
